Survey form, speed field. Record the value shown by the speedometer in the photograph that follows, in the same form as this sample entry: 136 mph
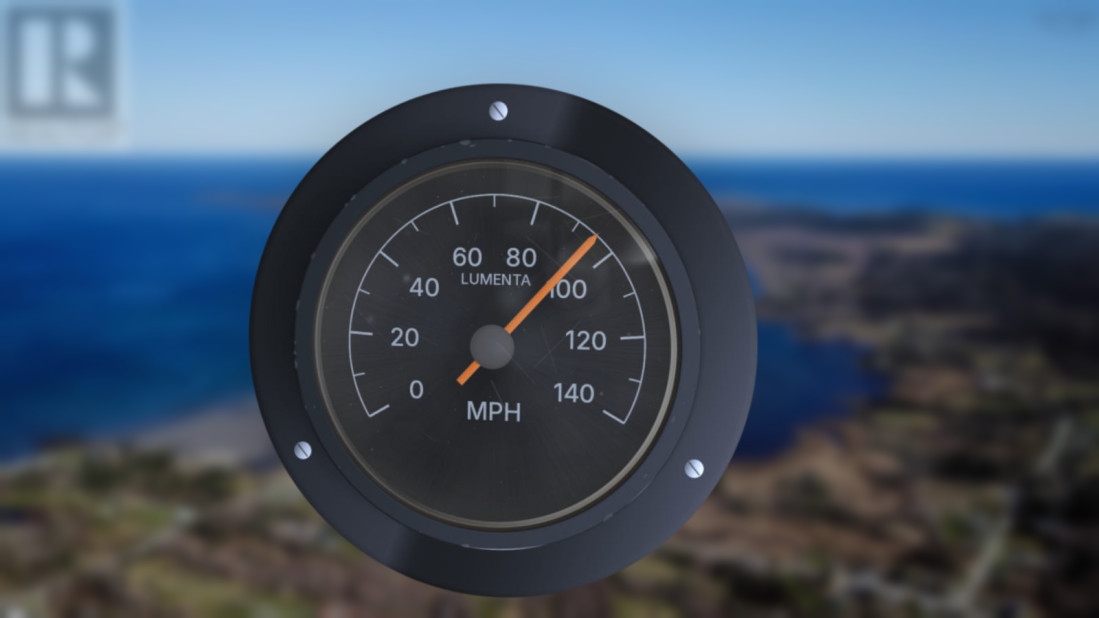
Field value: 95 mph
